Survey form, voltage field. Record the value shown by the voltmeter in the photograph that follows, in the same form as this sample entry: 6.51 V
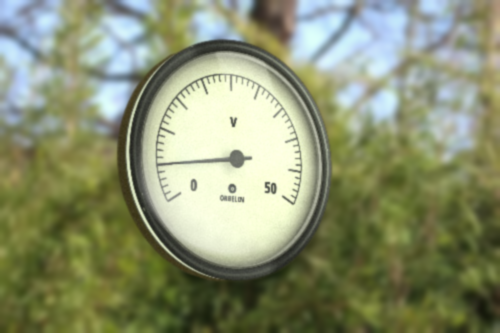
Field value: 5 V
